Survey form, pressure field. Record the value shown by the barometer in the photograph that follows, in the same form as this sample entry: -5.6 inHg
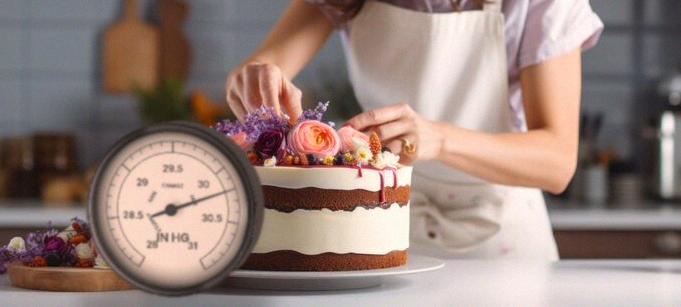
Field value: 30.2 inHg
